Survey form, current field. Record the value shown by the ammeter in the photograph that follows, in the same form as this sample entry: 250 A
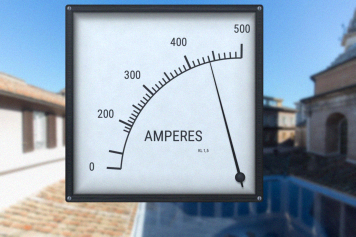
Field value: 440 A
